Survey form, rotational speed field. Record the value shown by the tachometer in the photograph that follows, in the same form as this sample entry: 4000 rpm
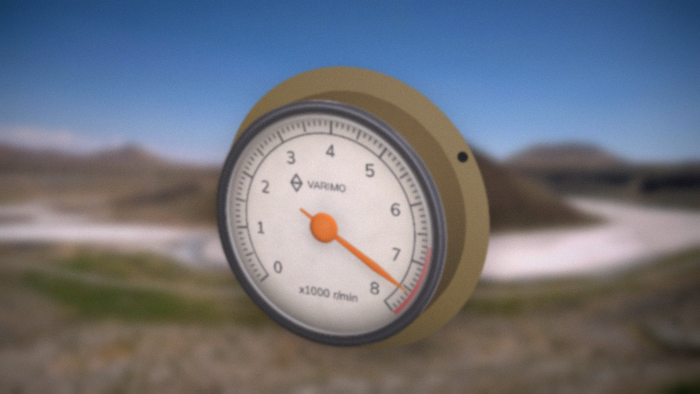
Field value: 7500 rpm
